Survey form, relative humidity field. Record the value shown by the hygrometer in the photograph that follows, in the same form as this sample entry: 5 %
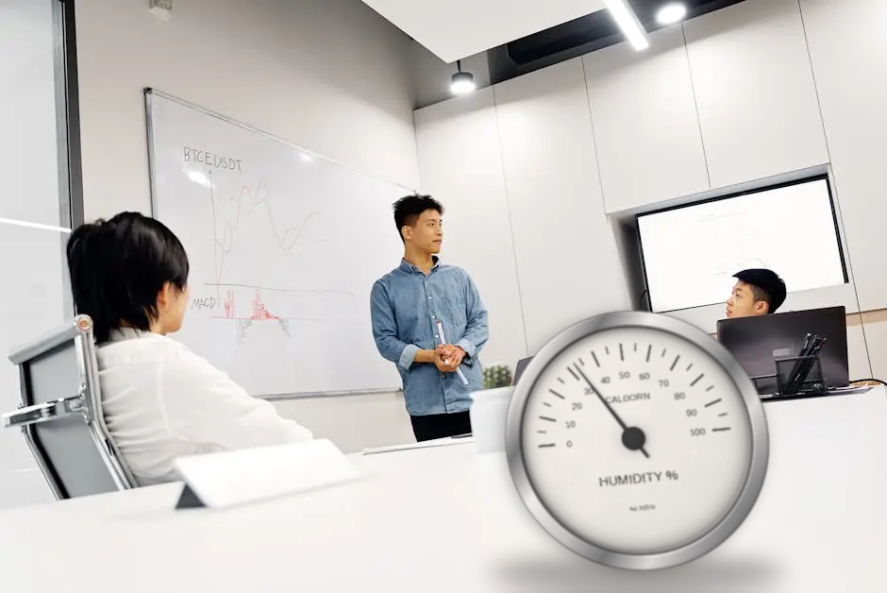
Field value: 32.5 %
